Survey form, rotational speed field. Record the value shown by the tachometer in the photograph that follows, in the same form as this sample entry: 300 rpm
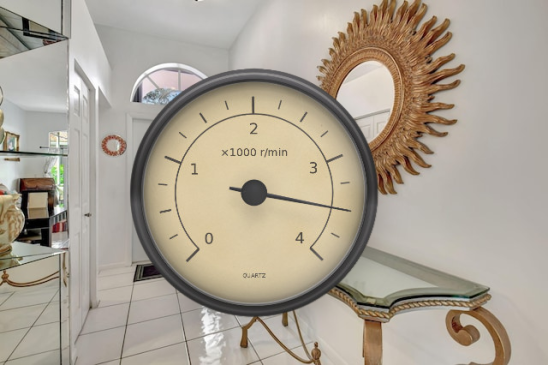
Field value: 3500 rpm
